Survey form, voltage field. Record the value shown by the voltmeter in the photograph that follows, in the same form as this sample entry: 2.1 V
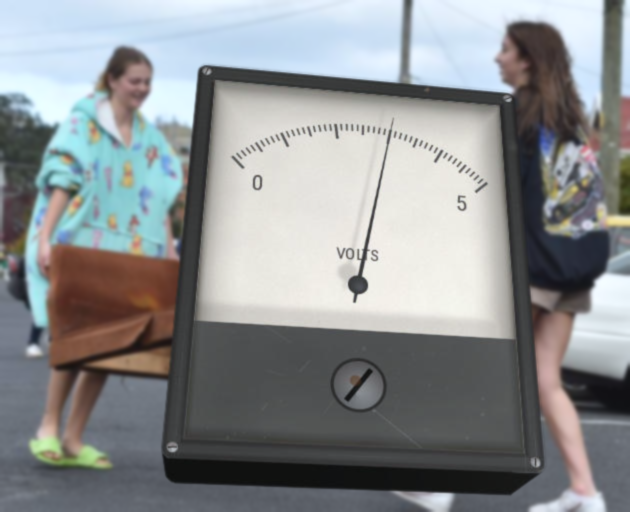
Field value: 3 V
